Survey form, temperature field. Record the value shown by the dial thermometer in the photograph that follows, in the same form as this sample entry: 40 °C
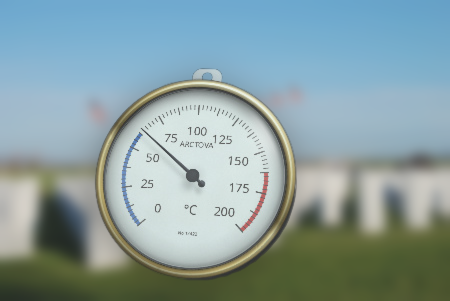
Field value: 62.5 °C
